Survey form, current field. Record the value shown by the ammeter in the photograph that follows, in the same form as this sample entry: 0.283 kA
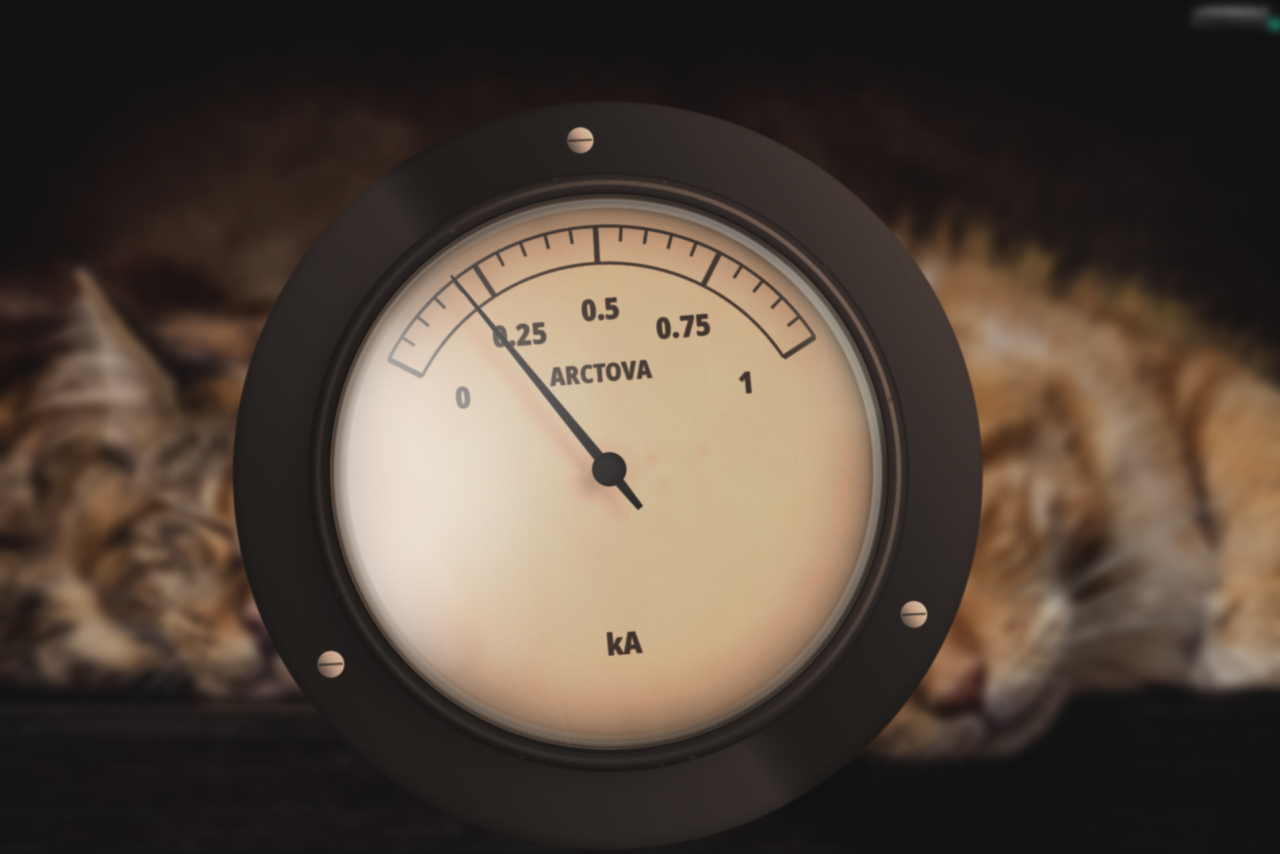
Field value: 0.2 kA
